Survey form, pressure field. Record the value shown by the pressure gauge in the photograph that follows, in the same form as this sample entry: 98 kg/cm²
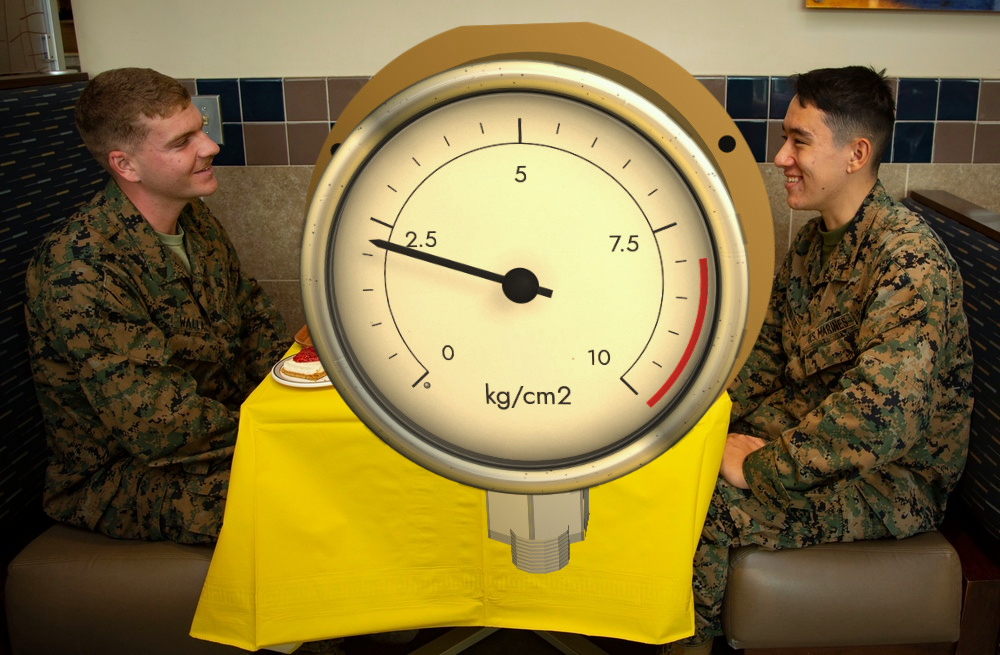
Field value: 2.25 kg/cm²
